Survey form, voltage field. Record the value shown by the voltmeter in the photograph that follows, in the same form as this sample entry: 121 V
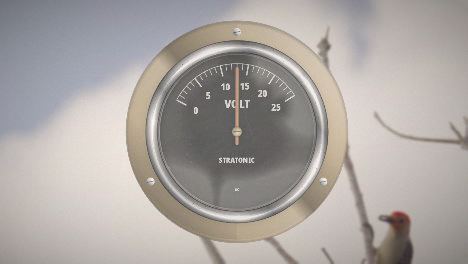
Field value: 13 V
